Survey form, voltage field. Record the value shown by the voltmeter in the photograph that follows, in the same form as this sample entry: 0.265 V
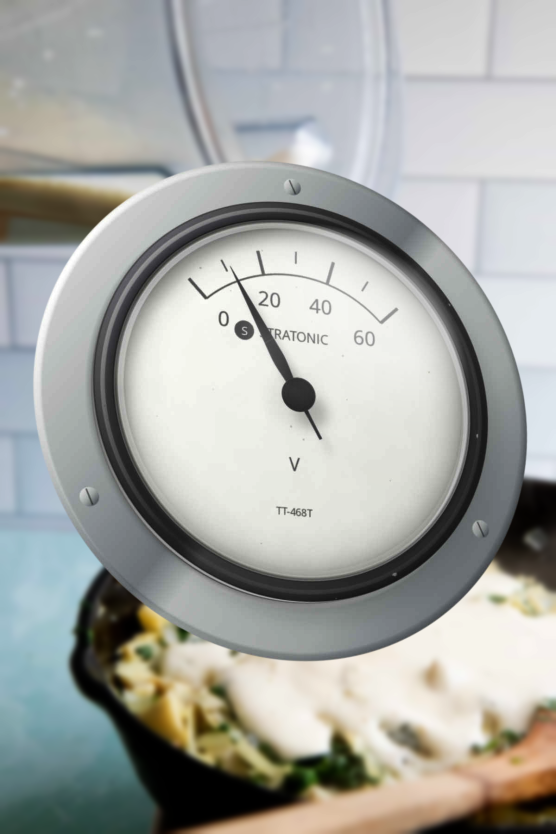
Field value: 10 V
